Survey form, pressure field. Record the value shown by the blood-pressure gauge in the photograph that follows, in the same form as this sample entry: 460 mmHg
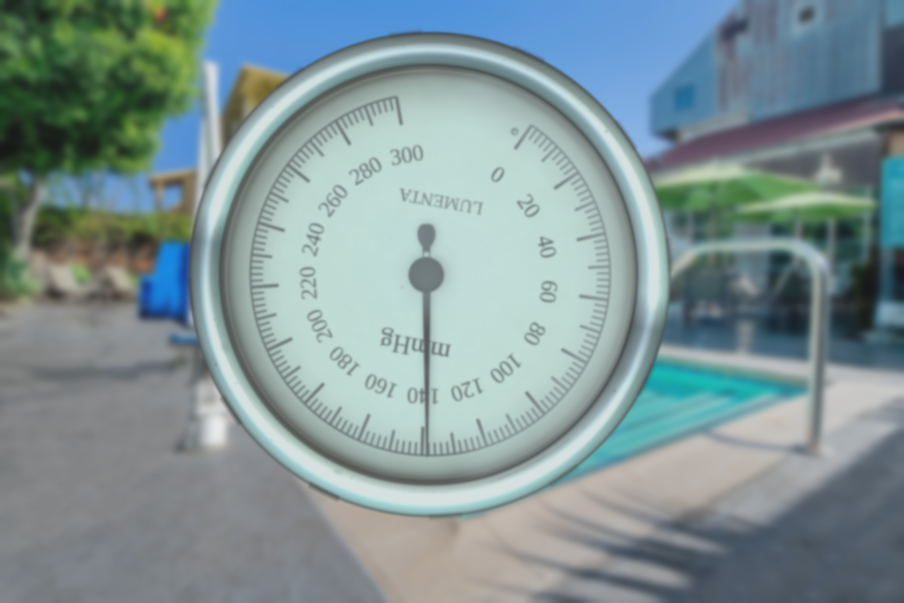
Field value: 138 mmHg
